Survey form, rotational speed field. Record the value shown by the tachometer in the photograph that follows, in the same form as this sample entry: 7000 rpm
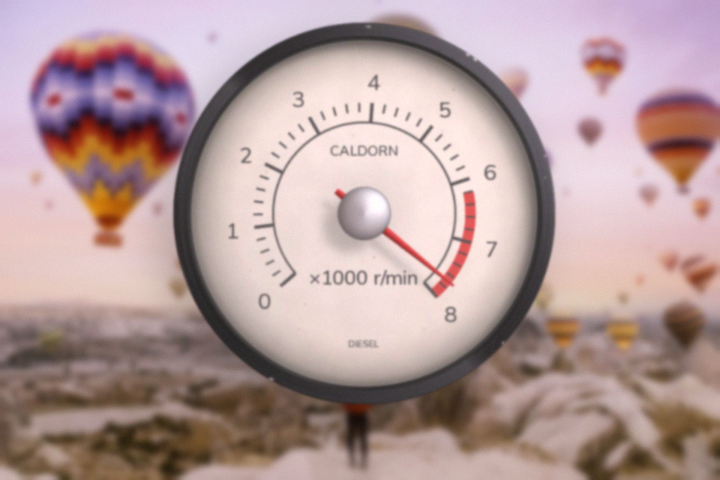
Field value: 7700 rpm
